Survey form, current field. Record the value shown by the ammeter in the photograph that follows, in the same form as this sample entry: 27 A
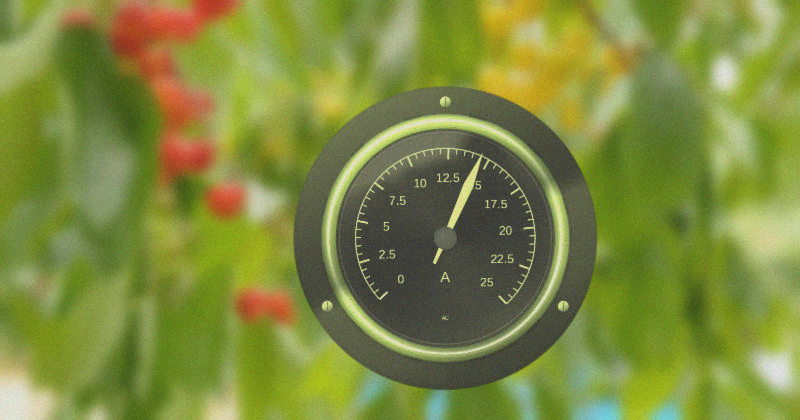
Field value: 14.5 A
